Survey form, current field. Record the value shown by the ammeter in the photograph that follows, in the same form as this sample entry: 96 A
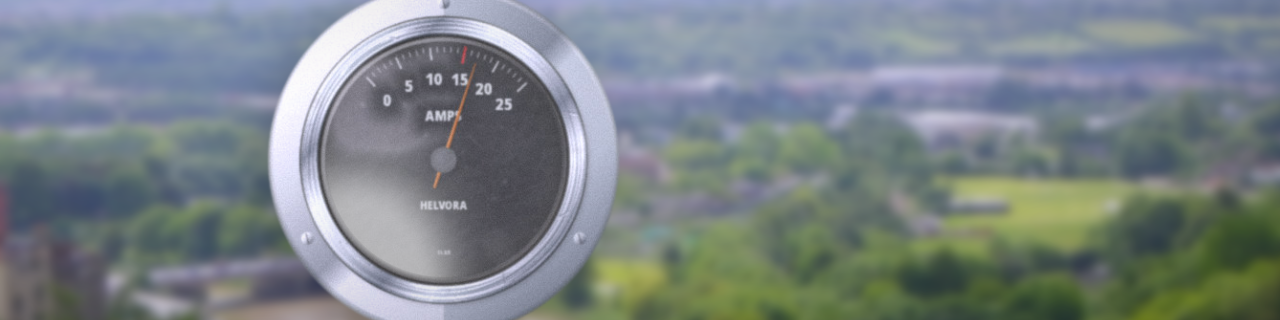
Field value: 17 A
